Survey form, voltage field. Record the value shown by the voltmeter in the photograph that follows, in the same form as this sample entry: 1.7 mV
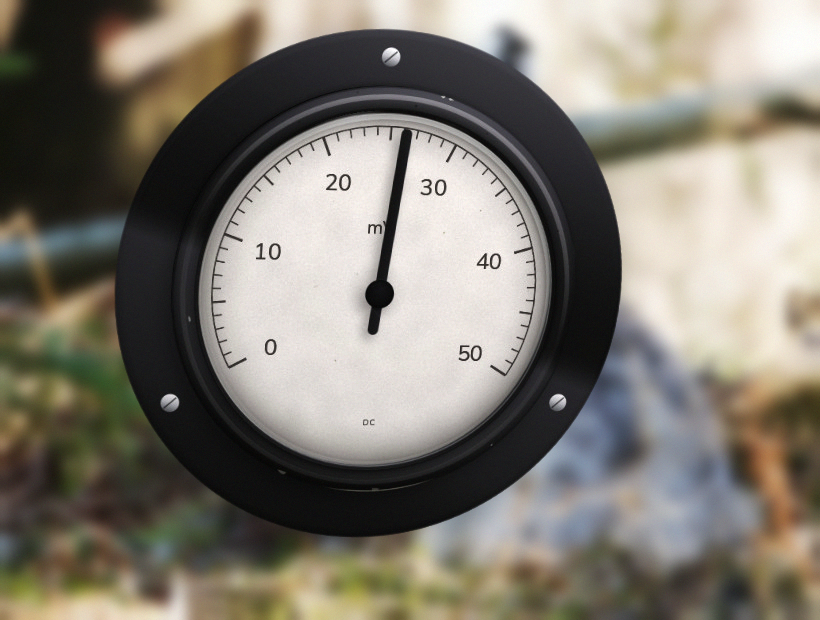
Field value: 26 mV
